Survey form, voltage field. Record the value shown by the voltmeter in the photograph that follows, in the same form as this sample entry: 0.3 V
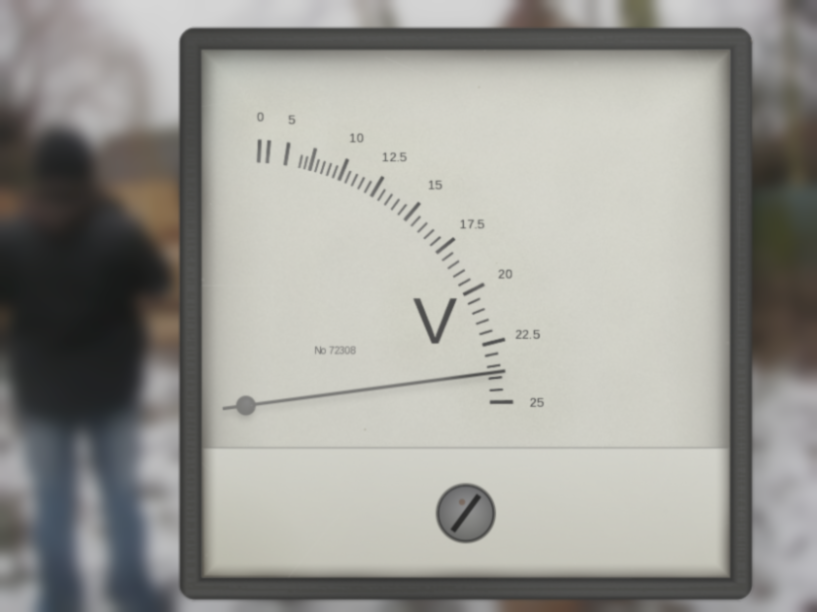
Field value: 23.75 V
